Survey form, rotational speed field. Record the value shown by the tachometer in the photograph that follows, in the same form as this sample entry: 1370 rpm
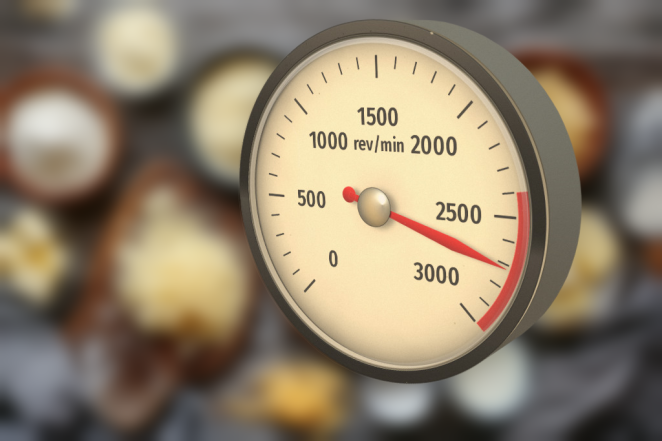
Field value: 2700 rpm
